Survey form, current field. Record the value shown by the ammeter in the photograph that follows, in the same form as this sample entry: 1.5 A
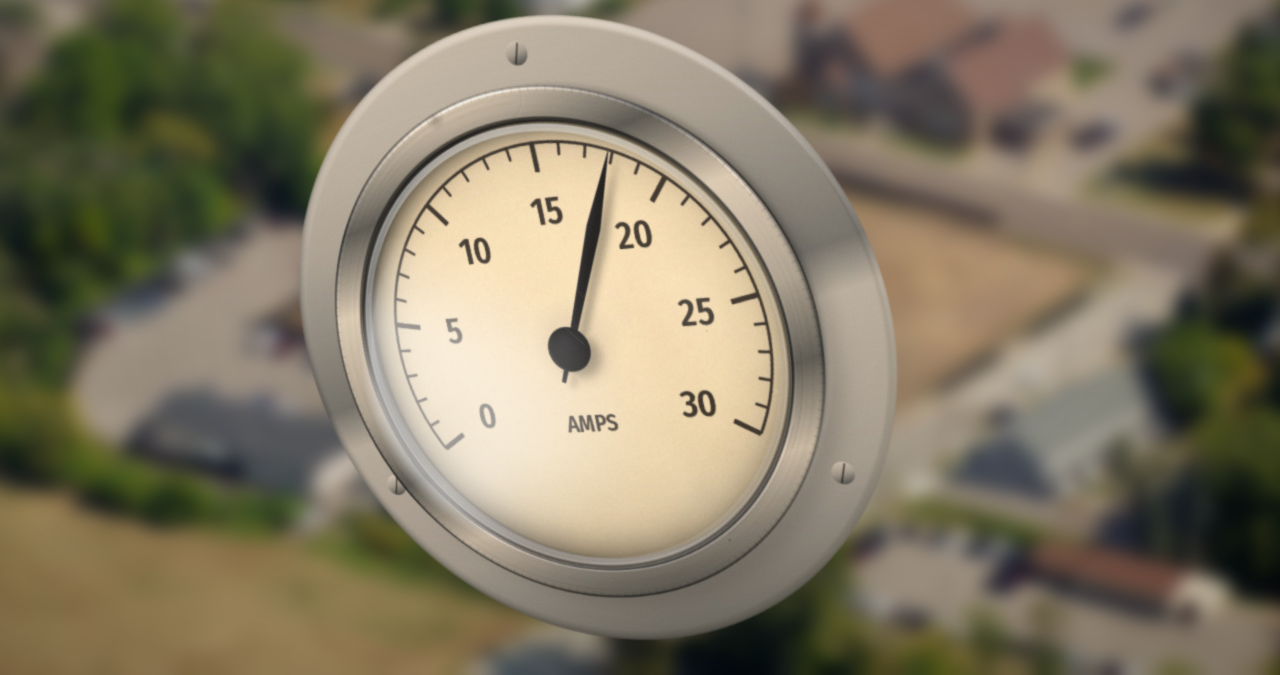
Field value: 18 A
